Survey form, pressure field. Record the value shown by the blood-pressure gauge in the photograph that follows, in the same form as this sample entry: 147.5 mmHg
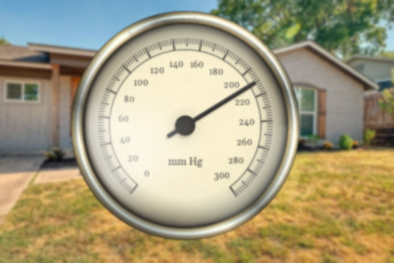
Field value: 210 mmHg
